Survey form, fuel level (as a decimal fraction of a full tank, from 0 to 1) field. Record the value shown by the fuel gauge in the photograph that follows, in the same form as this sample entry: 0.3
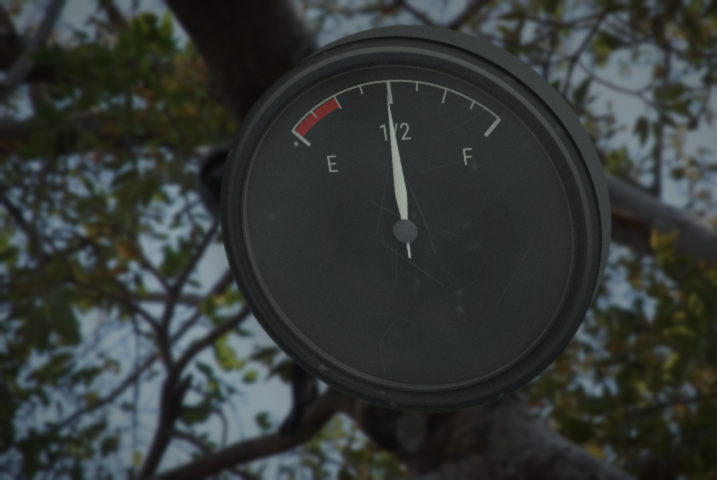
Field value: 0.5
